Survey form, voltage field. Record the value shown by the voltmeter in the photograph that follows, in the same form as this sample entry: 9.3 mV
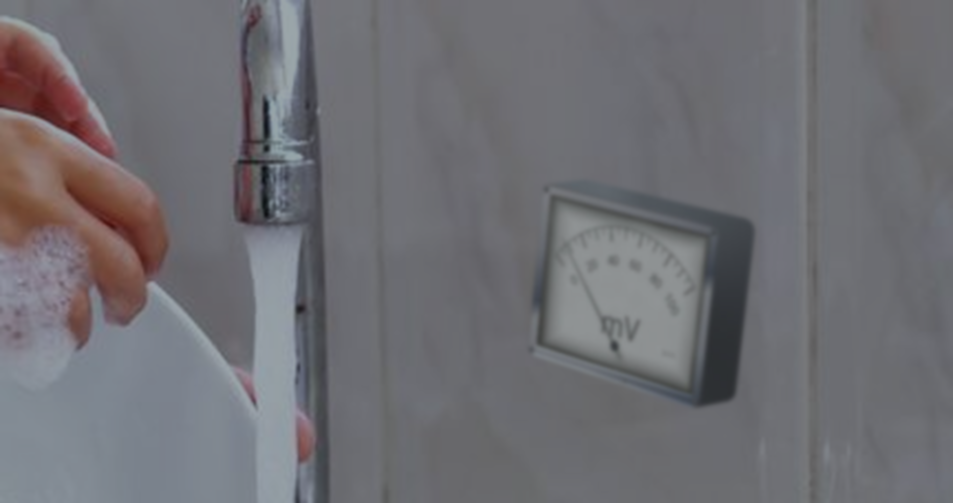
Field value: 10 mV
